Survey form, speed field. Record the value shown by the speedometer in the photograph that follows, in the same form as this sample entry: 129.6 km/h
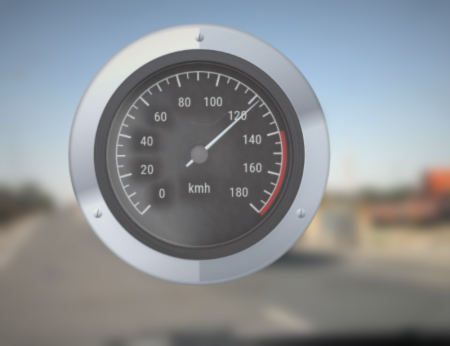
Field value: 122.5 km/h
